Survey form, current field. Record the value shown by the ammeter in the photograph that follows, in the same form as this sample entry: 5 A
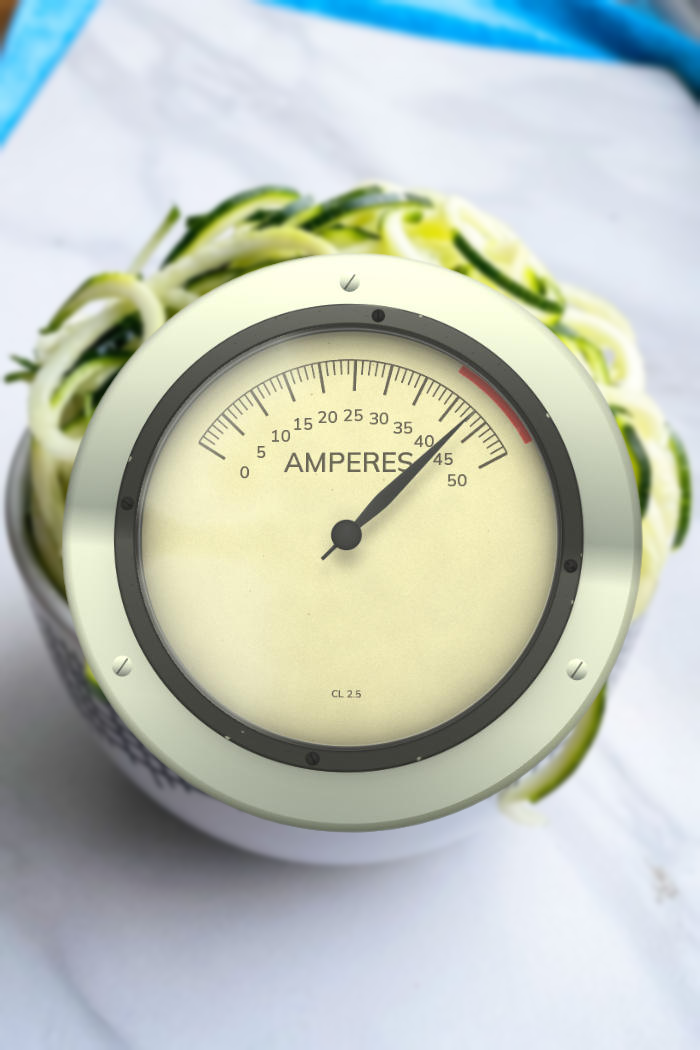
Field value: 43 A
